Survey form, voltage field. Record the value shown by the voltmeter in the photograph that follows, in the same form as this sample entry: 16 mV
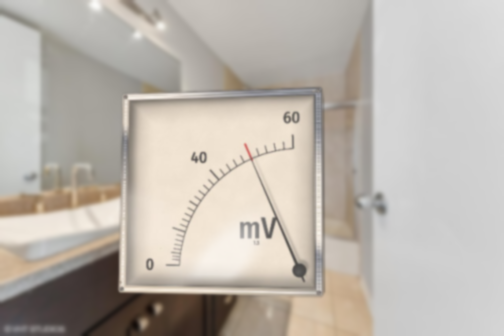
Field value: 50 mV
